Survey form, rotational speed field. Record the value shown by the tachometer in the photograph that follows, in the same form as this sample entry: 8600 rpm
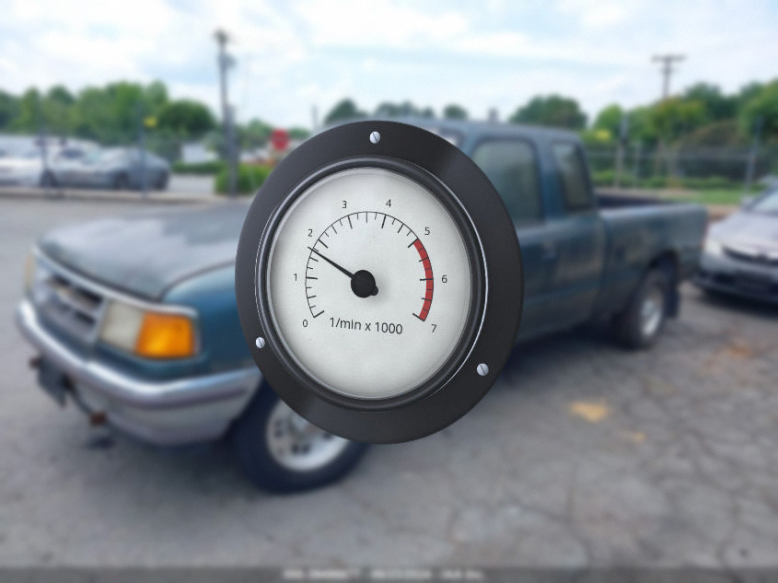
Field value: 1750 rpm
